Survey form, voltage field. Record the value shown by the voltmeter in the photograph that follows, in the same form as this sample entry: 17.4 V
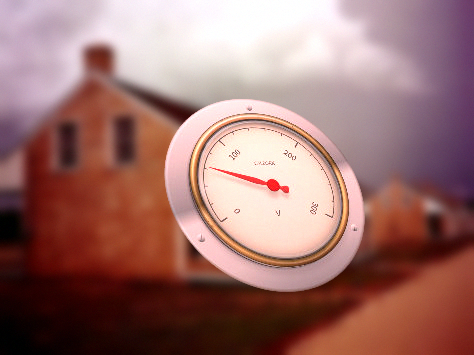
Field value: 60 V
